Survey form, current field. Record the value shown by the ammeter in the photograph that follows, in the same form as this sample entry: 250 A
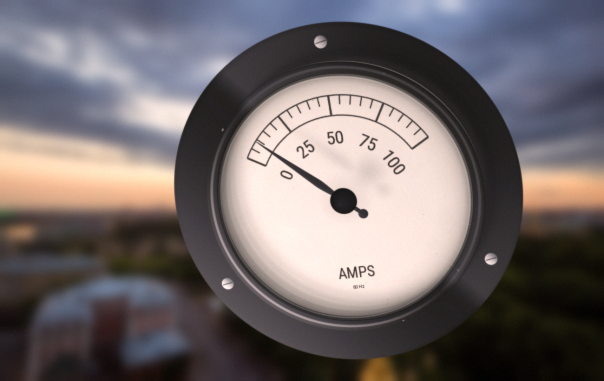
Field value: 10 A
